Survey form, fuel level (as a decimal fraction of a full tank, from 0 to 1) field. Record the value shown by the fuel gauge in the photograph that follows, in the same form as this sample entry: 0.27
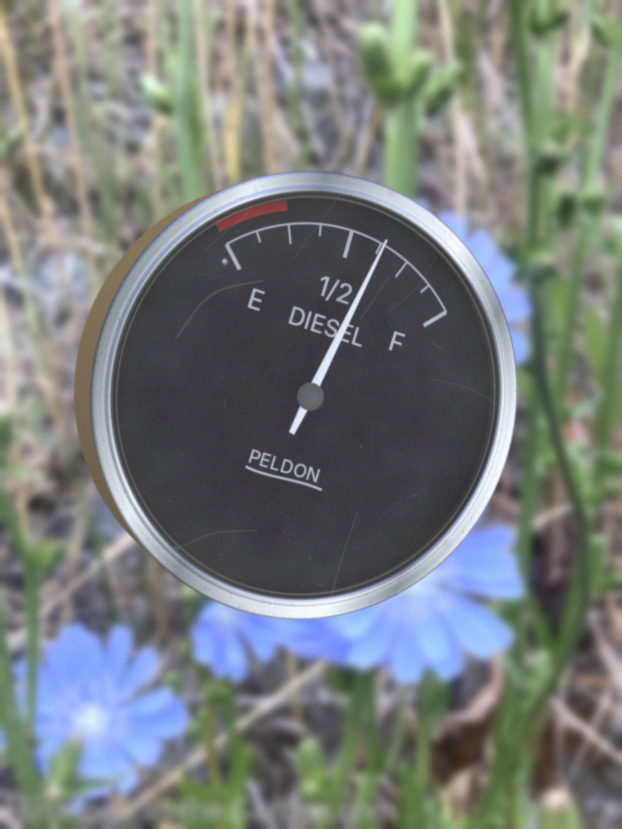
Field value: 0.625
